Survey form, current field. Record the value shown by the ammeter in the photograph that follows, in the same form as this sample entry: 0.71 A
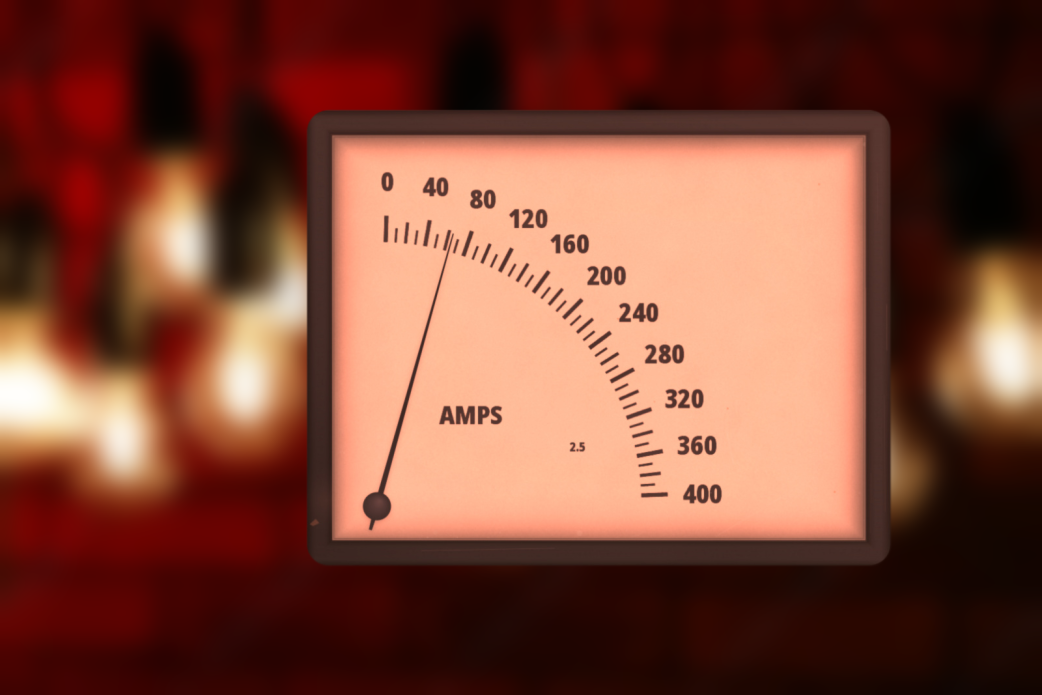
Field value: 65 A
